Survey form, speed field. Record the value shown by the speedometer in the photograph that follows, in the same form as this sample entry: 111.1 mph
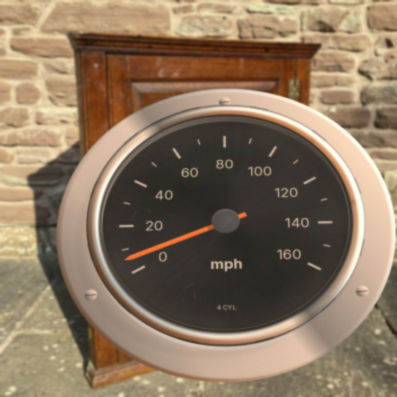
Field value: 5 mph
